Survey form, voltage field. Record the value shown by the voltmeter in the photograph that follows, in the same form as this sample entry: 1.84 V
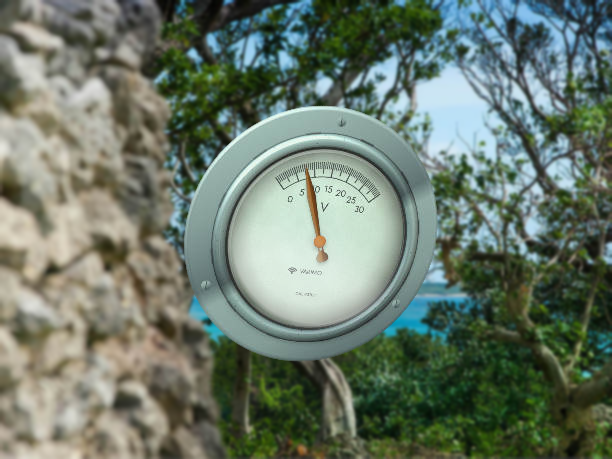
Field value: 7.5 V
